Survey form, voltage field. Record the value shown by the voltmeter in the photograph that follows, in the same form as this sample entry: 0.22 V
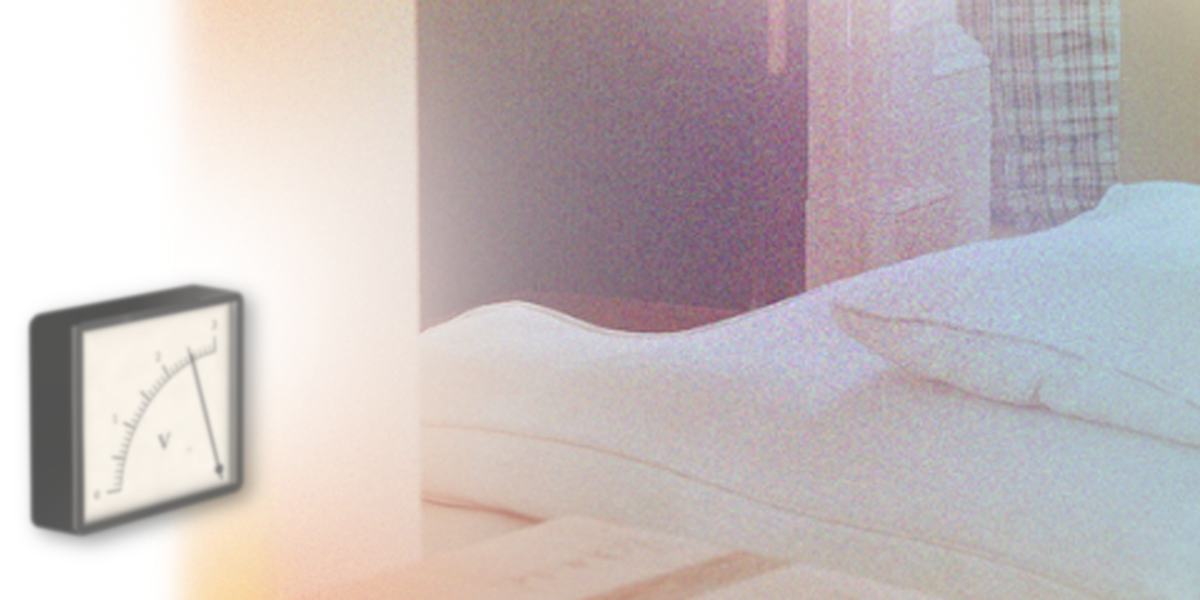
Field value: 2.5 V
